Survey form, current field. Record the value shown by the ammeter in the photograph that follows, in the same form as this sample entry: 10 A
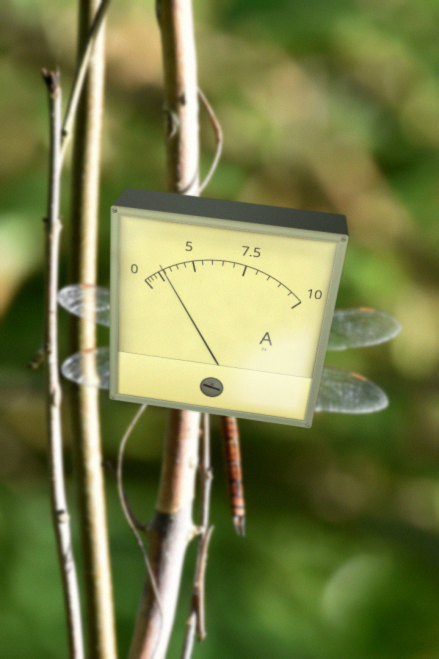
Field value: 3 A
